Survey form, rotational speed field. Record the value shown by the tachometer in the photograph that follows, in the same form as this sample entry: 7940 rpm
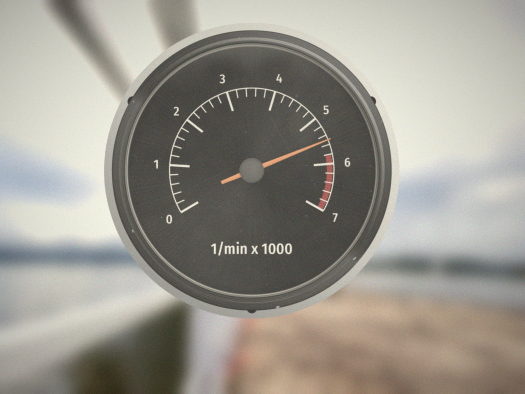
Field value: 5500 rpm
